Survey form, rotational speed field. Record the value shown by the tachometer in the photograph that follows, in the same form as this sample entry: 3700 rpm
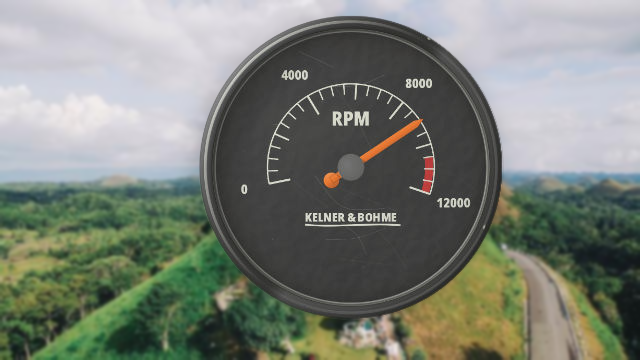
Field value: 9000 rpm
